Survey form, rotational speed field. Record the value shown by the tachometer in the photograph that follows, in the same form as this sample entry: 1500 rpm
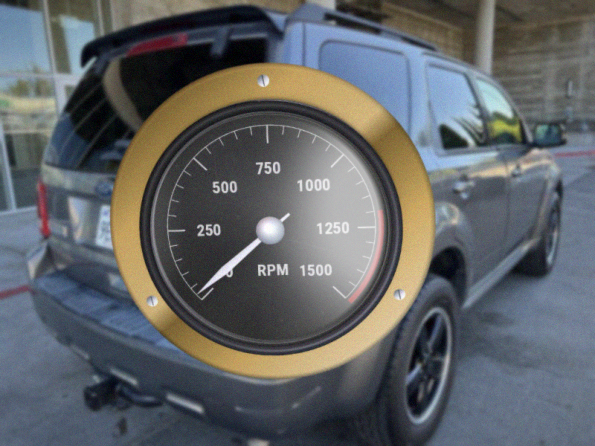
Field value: 25 rpm
